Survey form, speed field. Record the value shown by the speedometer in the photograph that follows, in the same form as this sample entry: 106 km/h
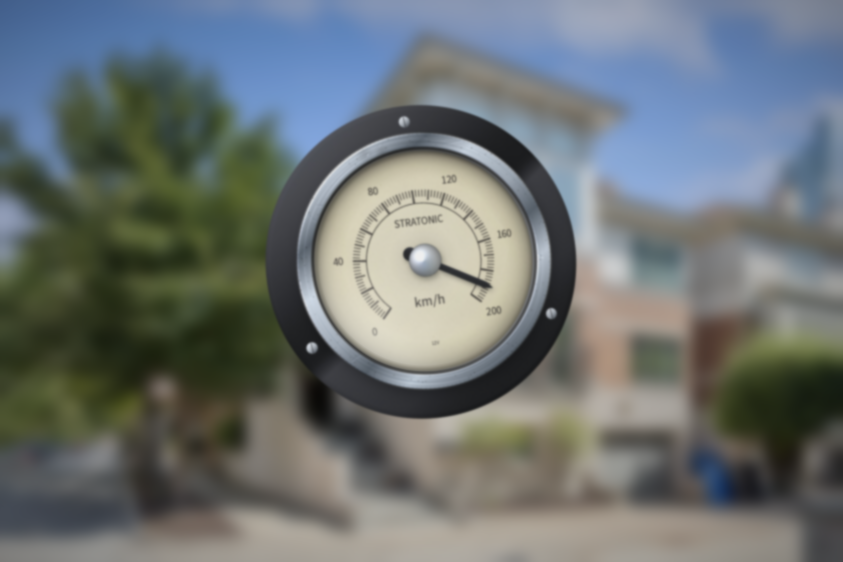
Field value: 190 km/h
